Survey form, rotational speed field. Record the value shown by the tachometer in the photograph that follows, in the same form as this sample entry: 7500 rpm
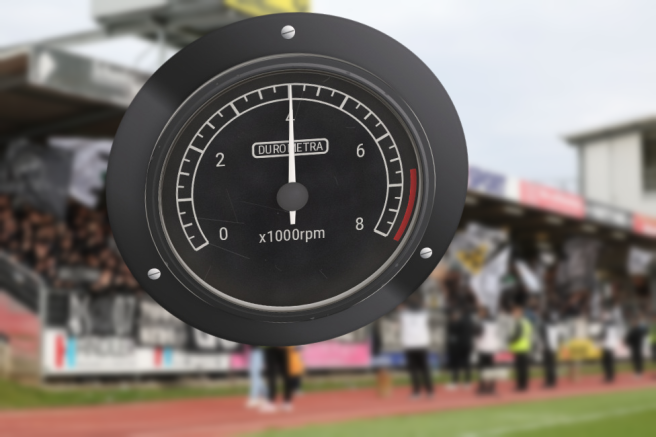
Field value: 4000 rpm
